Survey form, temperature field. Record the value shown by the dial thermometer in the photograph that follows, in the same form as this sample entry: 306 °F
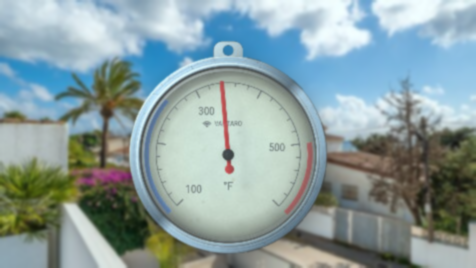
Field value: 340 °F
